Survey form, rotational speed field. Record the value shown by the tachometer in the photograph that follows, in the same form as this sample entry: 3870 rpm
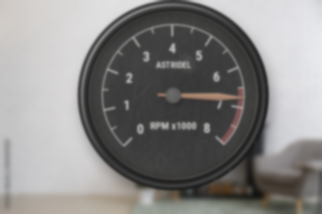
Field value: 6750 rpm
